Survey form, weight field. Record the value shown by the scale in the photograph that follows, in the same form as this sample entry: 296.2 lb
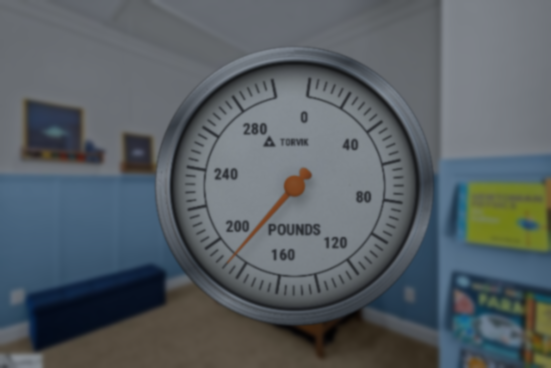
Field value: 188 lb
